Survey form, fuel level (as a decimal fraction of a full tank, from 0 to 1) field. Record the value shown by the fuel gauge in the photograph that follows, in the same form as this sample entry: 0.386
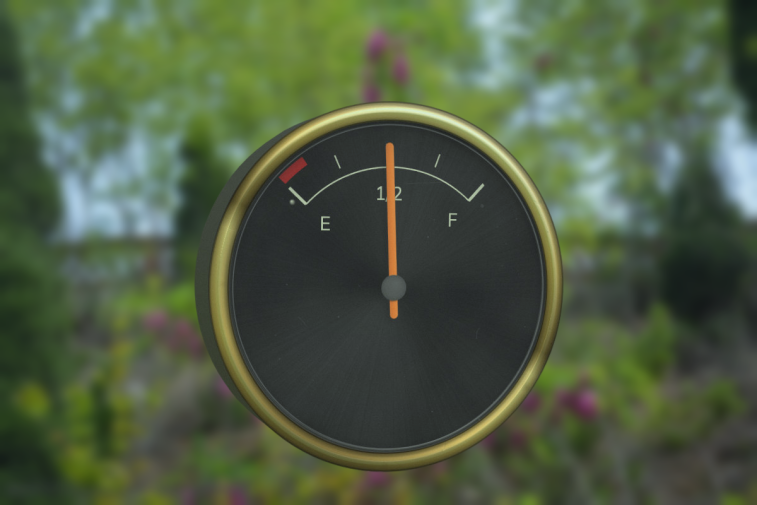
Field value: 0.5
